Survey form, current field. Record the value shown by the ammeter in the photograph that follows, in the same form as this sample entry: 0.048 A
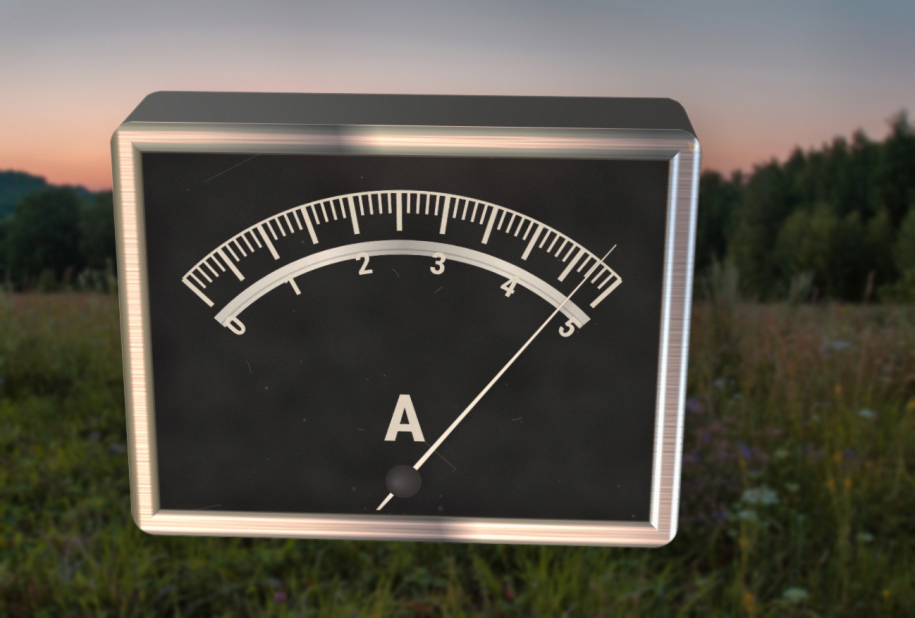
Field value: 4.7 A
